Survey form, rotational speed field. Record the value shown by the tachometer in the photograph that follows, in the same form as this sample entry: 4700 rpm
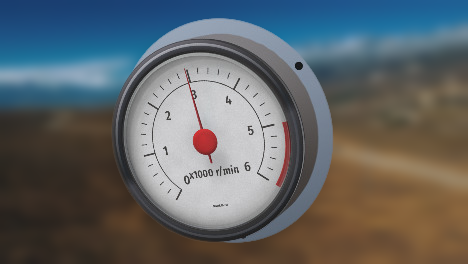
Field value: 3000 rpm
